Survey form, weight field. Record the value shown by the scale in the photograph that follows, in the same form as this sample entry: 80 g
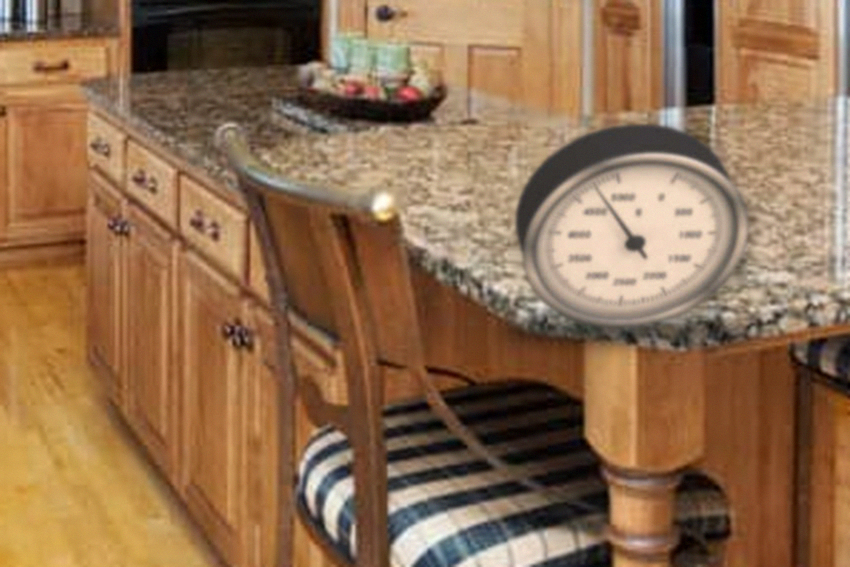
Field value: 4750 g
